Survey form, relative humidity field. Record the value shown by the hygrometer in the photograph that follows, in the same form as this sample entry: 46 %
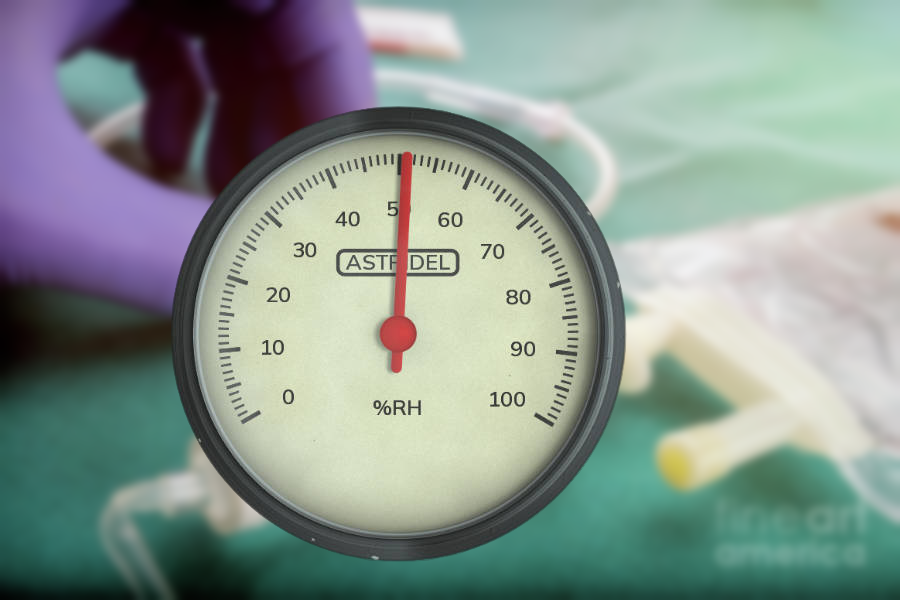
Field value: 51 %
